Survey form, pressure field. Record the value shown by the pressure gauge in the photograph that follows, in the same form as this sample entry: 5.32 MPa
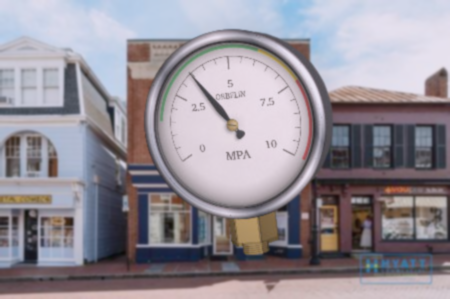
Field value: 3.5 MPa
